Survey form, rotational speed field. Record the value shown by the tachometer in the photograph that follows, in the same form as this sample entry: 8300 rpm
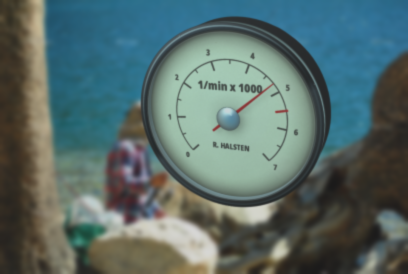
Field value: 4750 rpm
